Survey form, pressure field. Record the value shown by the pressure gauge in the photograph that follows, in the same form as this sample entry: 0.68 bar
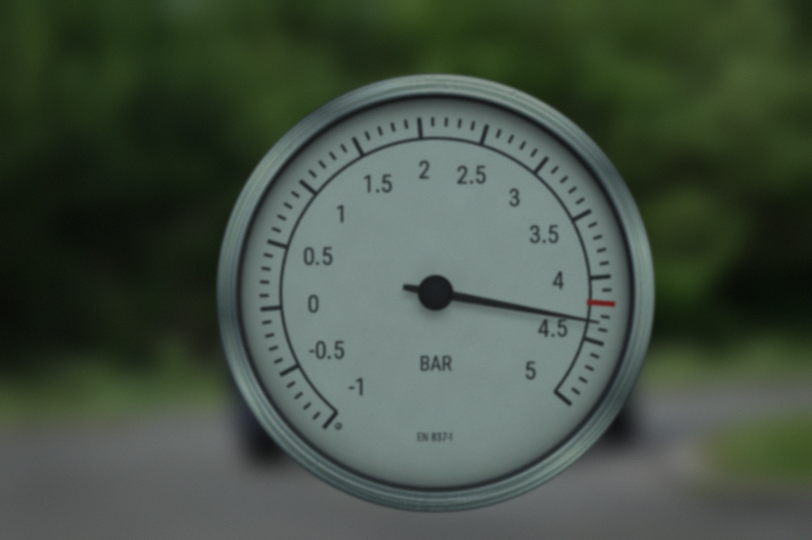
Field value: 4.35 bar
